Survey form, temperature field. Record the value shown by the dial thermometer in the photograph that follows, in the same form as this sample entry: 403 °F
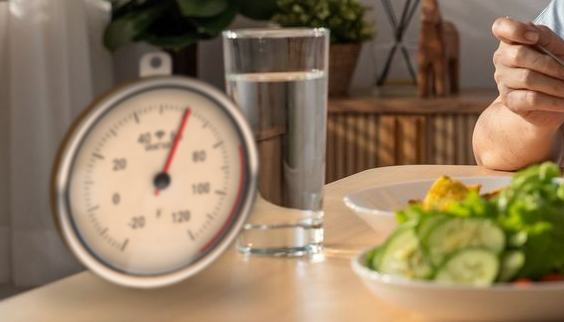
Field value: 60 °F
